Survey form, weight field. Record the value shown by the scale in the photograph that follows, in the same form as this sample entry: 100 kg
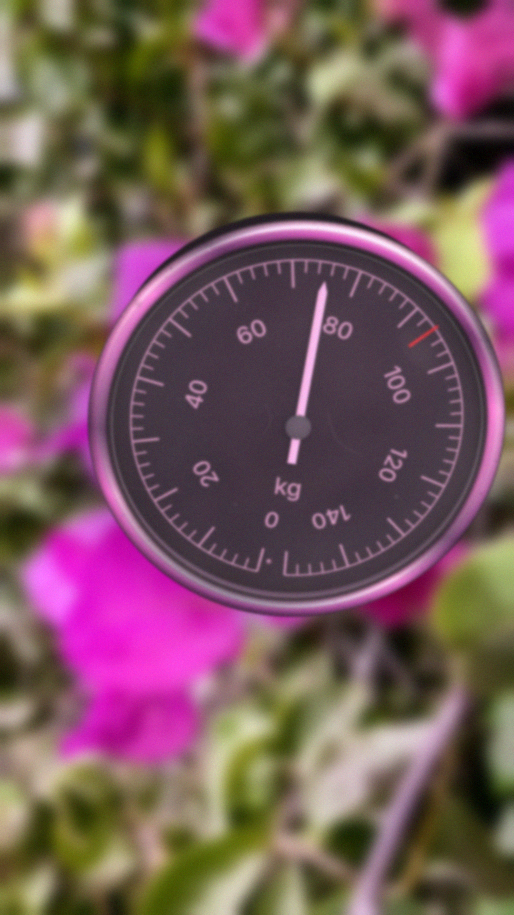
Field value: 75 kg
